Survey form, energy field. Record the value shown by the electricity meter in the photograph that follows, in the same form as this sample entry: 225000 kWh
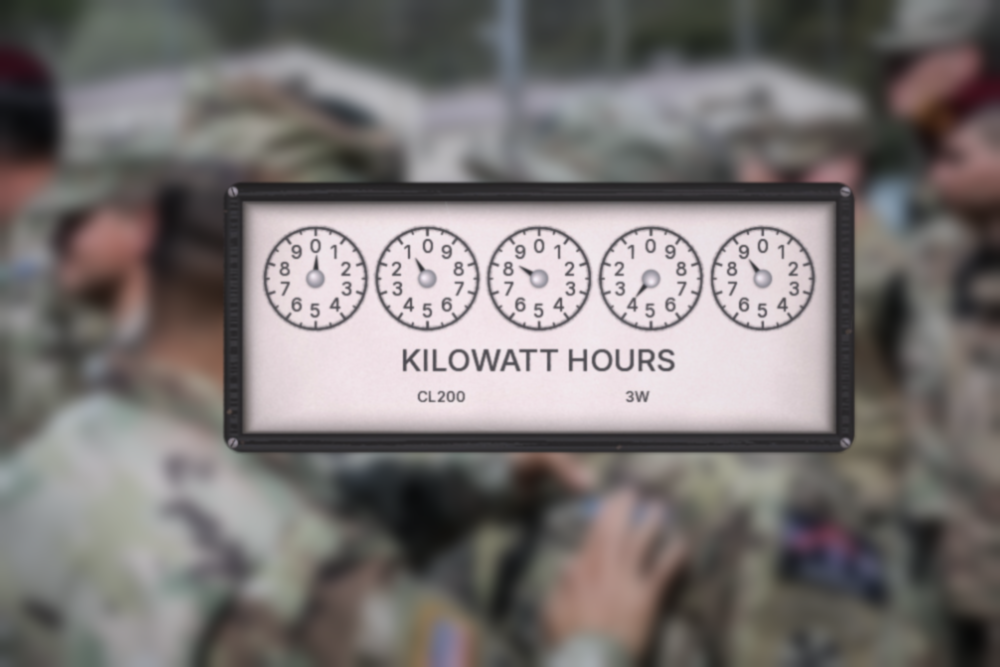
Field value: 839 kWh
